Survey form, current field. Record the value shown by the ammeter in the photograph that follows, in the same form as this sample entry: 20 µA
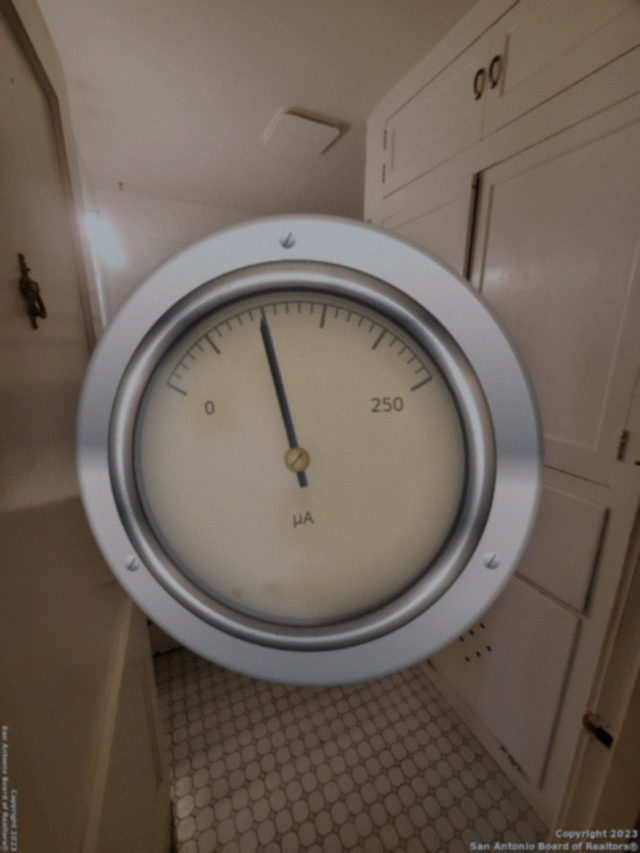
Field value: 100 µA
